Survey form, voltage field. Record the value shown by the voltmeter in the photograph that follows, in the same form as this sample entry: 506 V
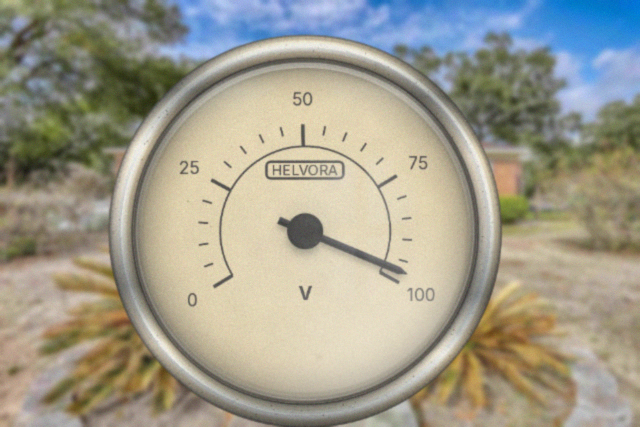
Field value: 97.5 V
